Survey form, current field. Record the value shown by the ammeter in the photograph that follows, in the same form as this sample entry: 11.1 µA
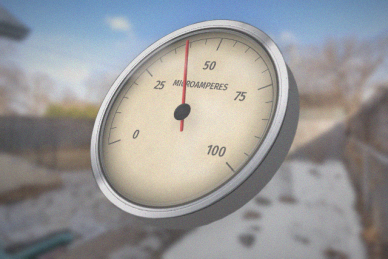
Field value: 40 µA
